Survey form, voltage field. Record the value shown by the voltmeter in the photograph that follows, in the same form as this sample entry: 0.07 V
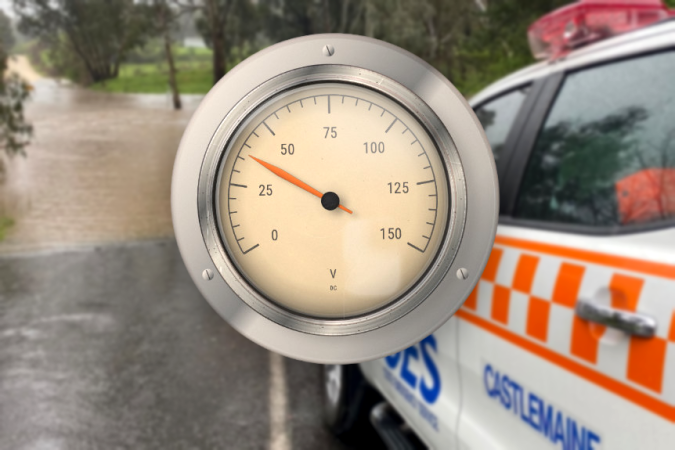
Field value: 37.5 V
